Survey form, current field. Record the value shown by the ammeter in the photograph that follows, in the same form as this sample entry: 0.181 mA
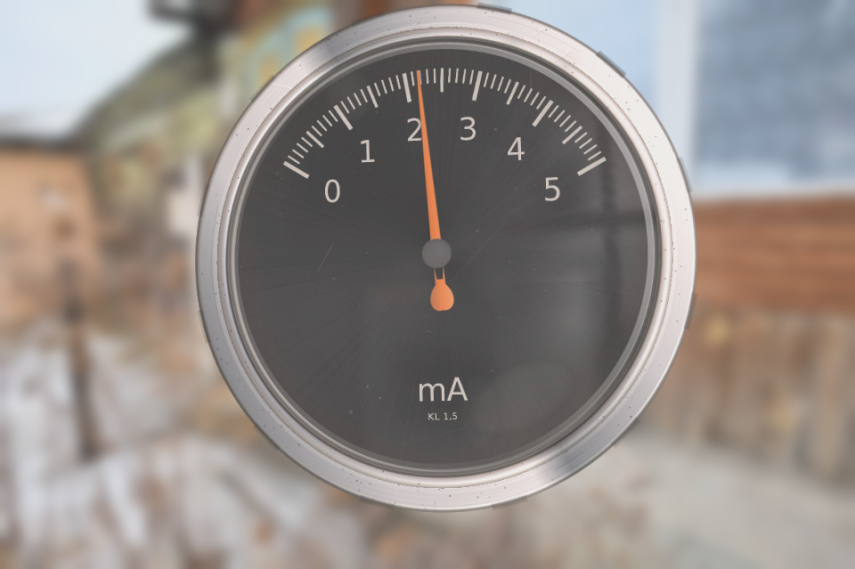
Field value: 2.2 mA
